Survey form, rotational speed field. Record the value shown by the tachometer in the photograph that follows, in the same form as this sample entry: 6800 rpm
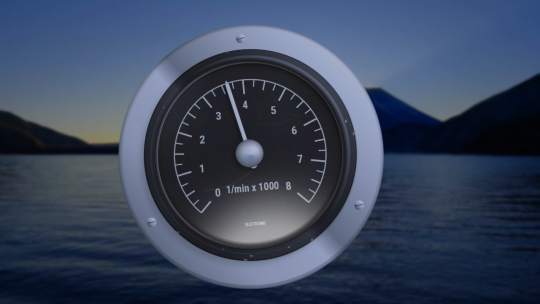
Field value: 3625 rpm
